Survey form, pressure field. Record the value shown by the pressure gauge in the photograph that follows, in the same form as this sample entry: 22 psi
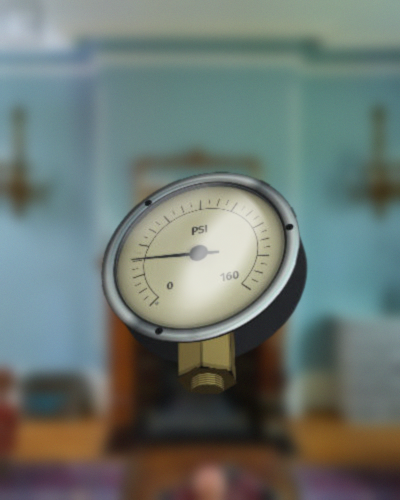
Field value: 30 psi
